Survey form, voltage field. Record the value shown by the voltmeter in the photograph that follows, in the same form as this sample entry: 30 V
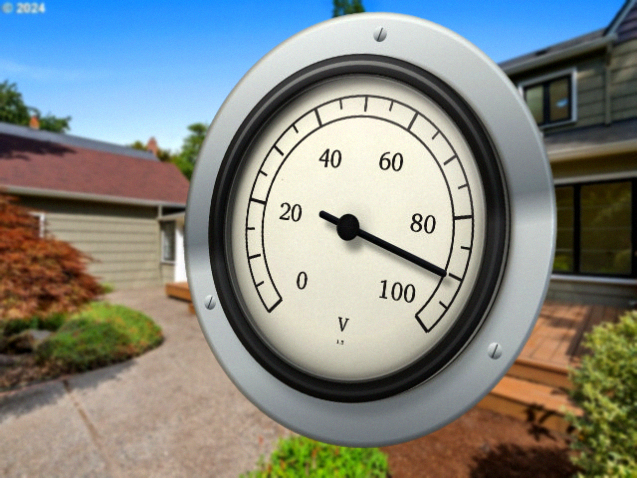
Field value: 90 V
